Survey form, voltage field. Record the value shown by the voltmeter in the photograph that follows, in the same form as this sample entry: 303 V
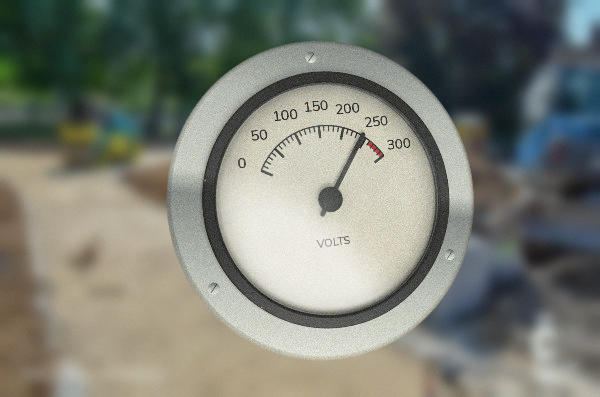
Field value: 240 V
